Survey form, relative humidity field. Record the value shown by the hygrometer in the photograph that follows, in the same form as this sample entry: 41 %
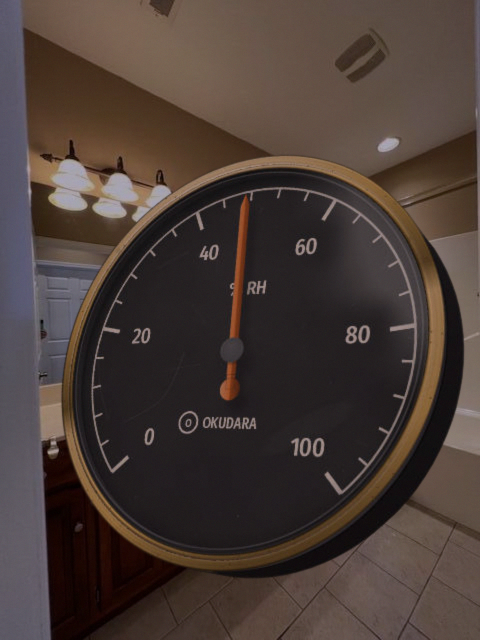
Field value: 48 %
